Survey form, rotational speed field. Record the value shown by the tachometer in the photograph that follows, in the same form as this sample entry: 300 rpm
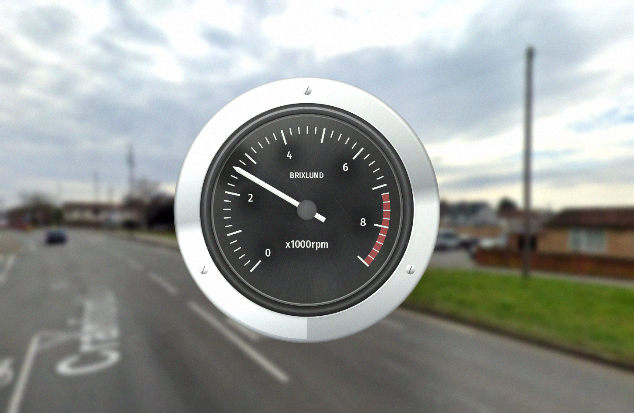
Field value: 2600 rpm
